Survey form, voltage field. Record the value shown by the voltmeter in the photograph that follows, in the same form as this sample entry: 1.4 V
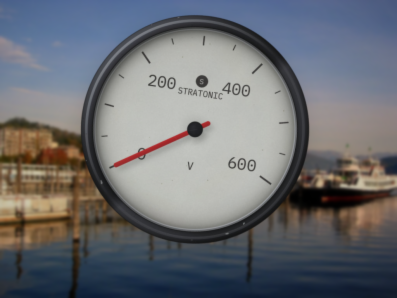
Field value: 0 V
